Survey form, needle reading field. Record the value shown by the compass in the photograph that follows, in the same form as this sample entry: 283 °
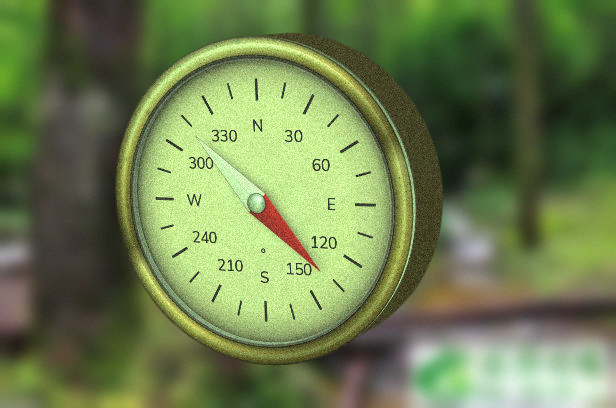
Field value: 135 °
